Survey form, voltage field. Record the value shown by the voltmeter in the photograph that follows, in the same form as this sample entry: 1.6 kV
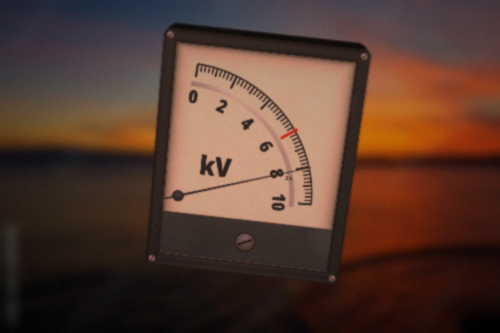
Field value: 8 kV
